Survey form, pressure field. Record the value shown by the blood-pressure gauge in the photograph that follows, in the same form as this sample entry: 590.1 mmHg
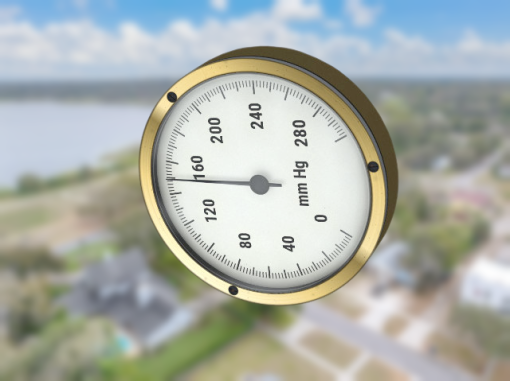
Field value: 150 mmHg
